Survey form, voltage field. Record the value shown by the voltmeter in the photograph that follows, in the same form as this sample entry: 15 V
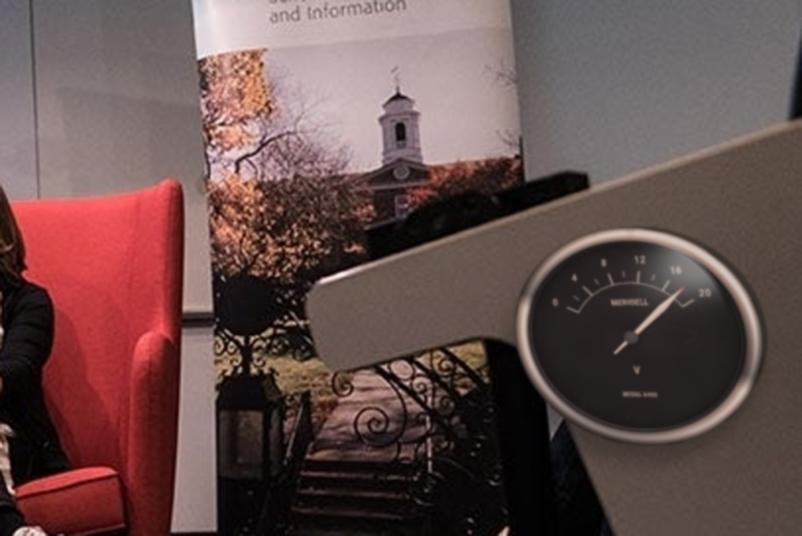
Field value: 18 V
